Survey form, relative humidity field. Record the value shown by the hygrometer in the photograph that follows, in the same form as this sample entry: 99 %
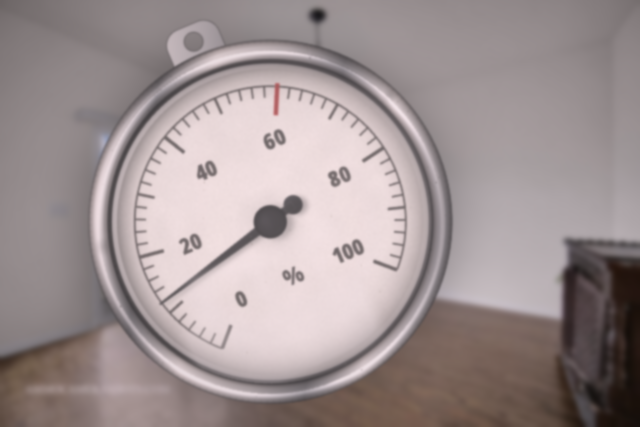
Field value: 12 %
